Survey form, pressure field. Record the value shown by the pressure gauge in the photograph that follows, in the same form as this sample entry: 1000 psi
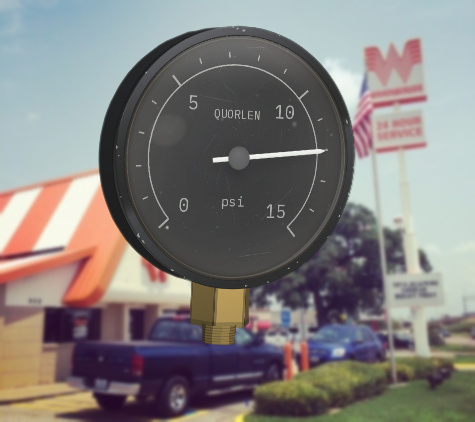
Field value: 12 psi
